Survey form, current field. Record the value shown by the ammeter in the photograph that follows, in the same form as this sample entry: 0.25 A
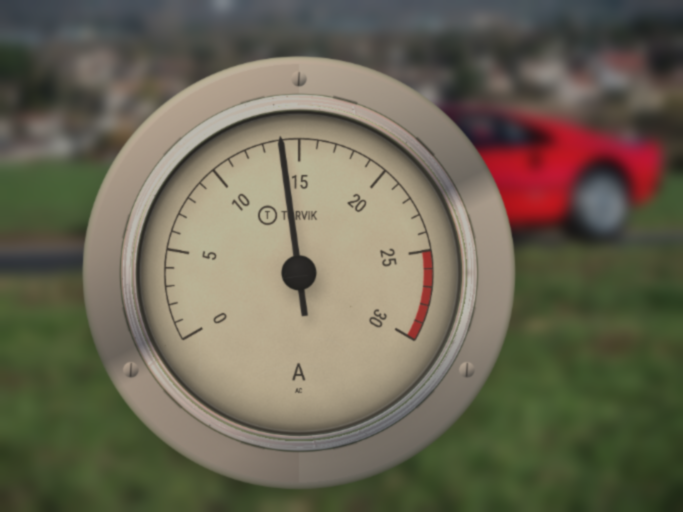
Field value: 14 A
